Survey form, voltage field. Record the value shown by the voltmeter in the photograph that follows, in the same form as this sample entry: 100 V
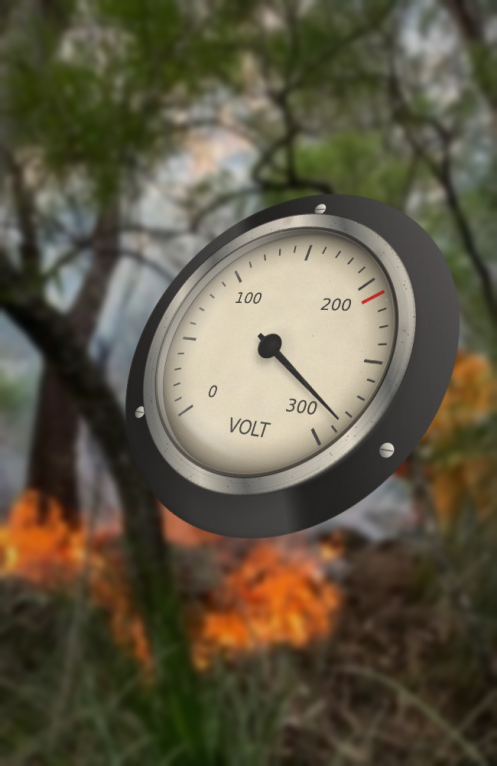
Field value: 285 V
